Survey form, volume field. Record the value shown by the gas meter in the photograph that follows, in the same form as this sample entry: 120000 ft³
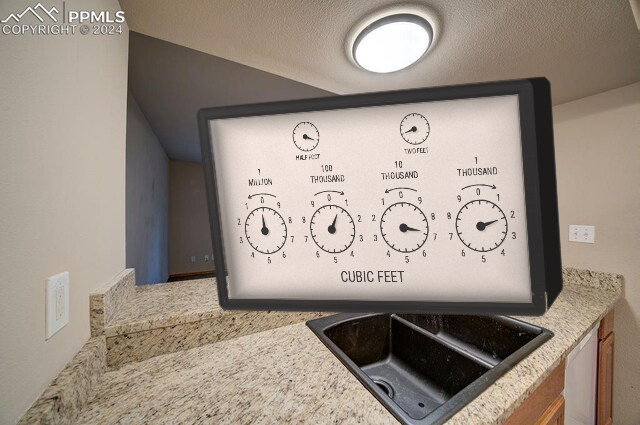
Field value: 7200 ft³
